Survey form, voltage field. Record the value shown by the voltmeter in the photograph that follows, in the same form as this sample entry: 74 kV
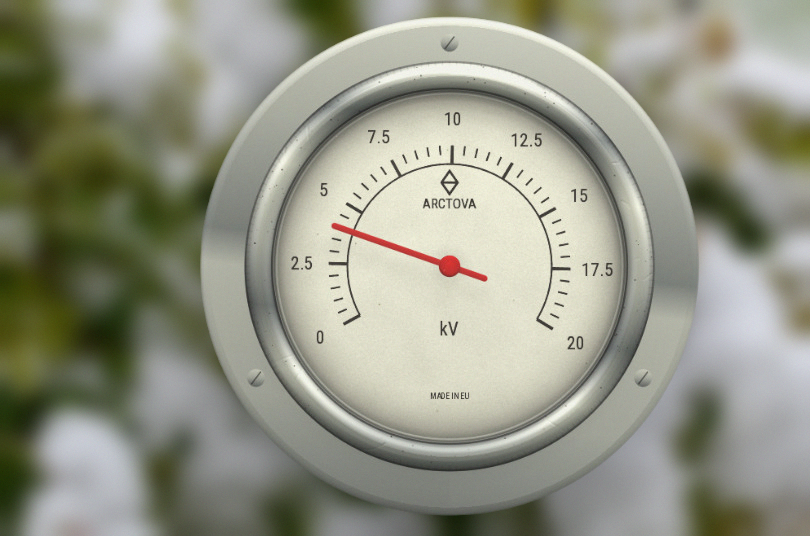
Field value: 4 kV
